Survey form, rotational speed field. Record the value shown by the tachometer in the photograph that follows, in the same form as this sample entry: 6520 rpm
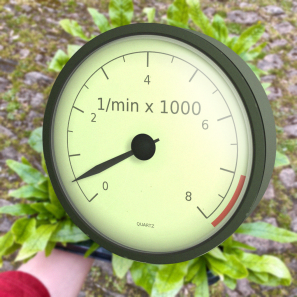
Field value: 500 rpm
